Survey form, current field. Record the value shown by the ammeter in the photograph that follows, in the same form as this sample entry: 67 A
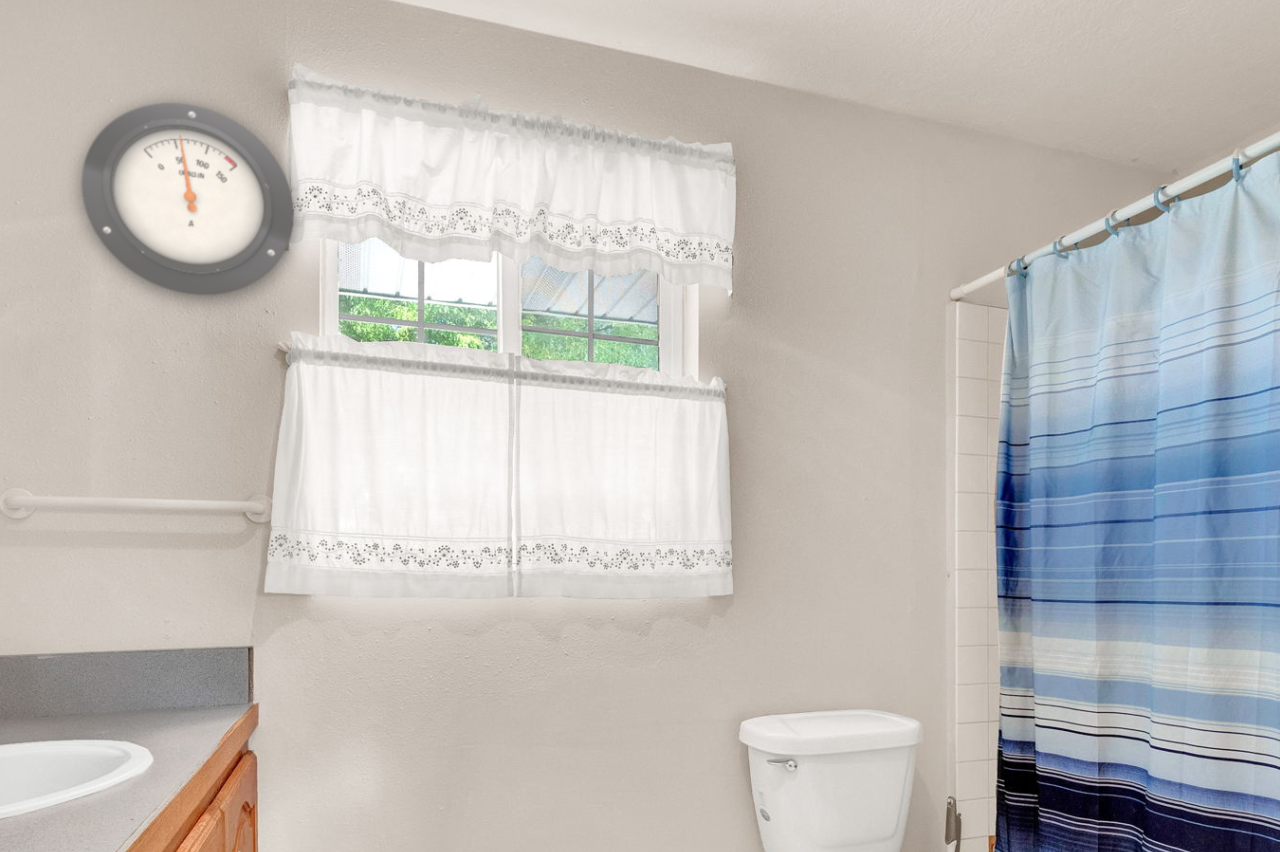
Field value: 60 A
